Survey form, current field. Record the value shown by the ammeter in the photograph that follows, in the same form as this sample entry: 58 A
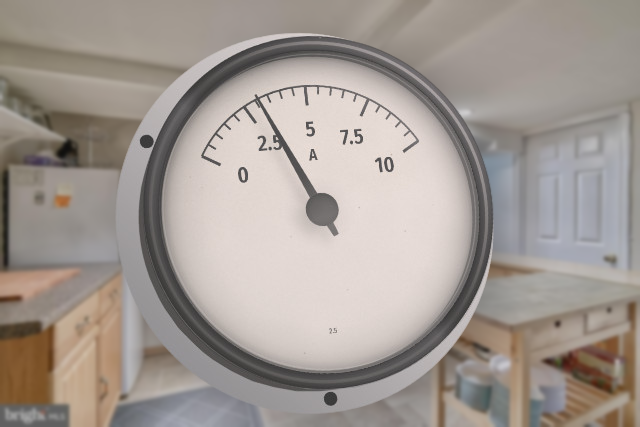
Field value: 3 A
